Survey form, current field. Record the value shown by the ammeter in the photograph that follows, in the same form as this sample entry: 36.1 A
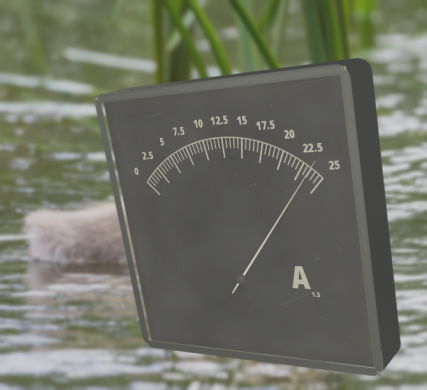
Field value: 23.5 A
